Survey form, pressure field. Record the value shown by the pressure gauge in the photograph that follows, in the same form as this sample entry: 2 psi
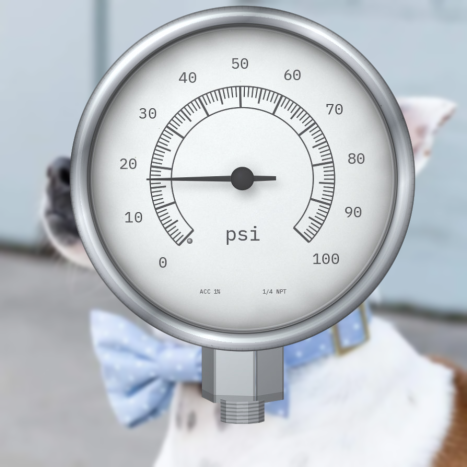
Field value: 17 psi
